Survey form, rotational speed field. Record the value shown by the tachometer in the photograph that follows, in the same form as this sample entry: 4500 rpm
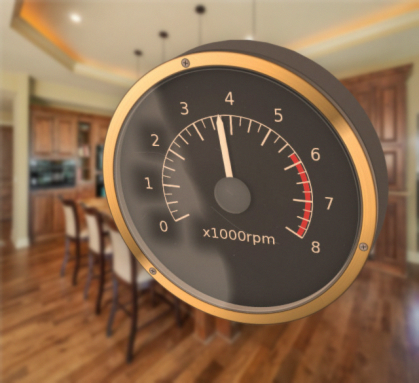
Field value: 3750 rpm
